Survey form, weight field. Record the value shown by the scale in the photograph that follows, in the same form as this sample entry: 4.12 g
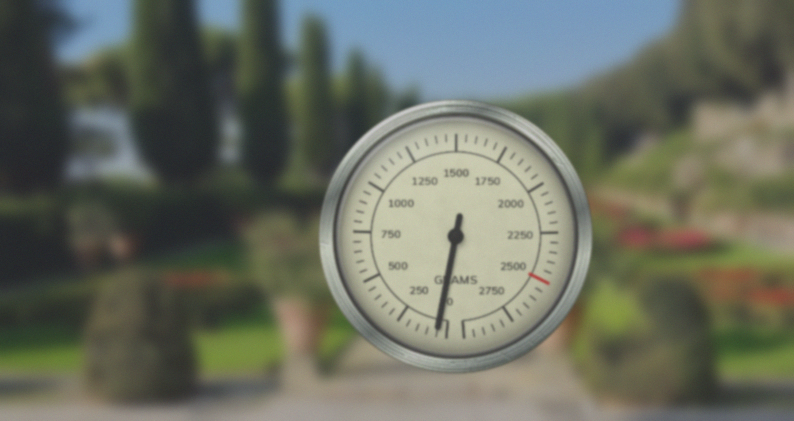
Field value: 50 g
